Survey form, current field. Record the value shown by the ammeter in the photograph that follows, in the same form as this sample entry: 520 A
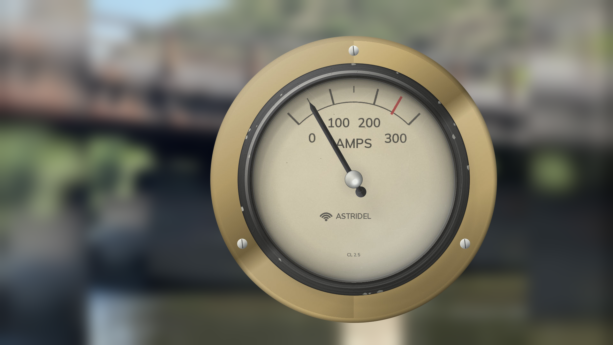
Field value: 50 A
